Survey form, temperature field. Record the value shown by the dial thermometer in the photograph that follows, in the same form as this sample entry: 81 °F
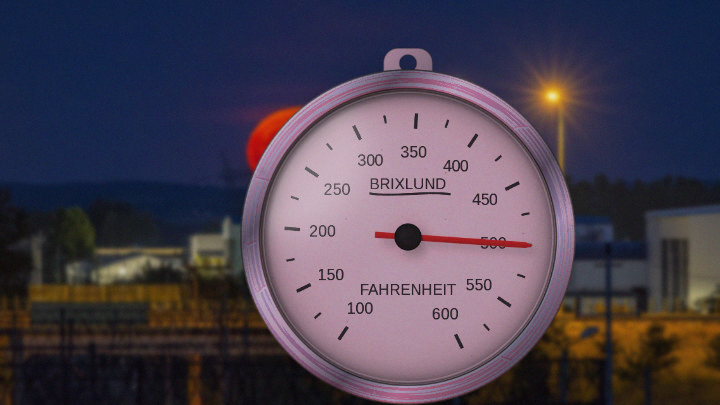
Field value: 500 °F
